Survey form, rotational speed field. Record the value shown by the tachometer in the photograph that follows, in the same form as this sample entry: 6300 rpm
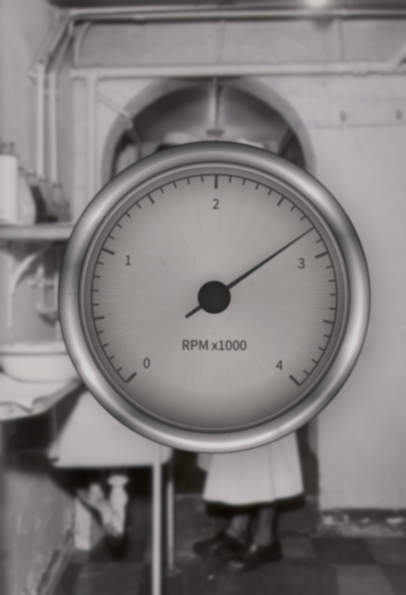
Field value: 2800 rpm
